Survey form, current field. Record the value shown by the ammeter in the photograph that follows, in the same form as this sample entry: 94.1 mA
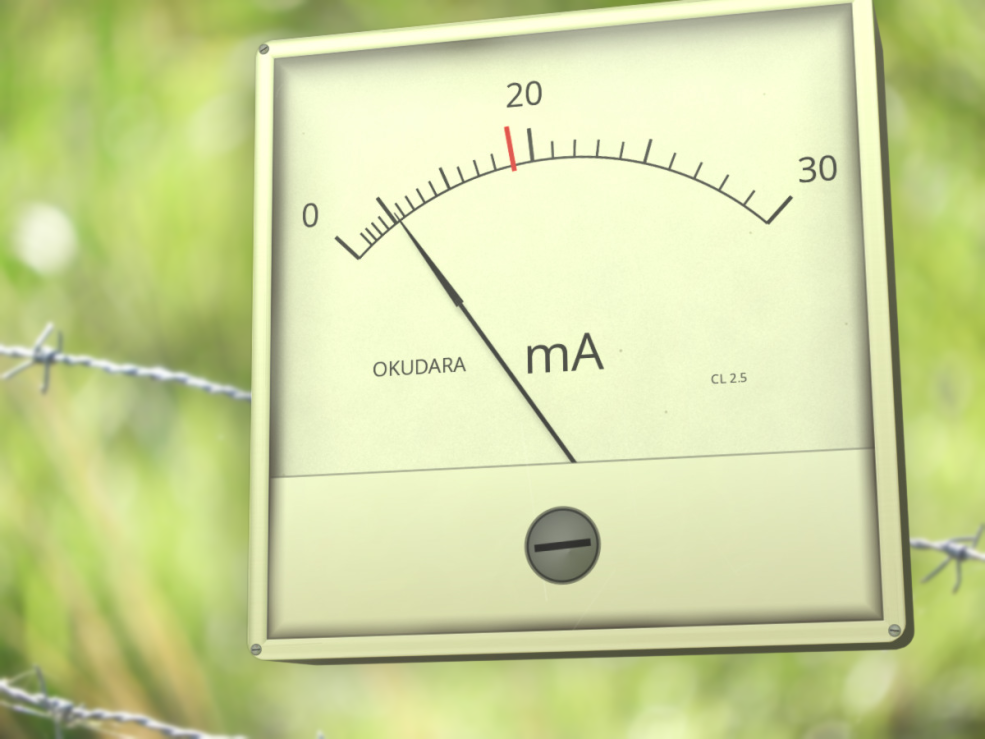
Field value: 10.5 mA
